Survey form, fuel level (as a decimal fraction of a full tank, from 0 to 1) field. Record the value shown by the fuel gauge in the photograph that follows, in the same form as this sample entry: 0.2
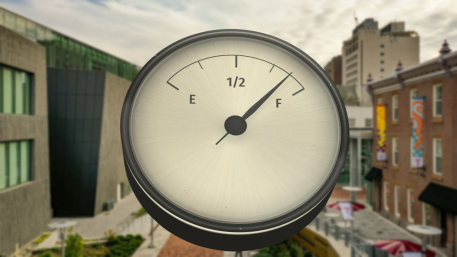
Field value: 0.875
